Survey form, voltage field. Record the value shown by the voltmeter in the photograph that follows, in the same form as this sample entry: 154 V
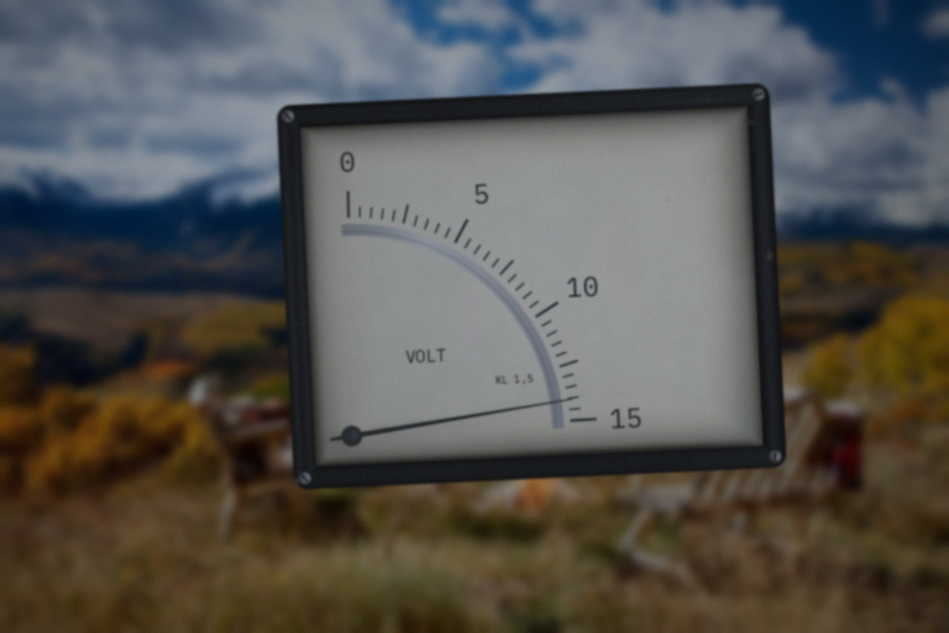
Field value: 14 V
